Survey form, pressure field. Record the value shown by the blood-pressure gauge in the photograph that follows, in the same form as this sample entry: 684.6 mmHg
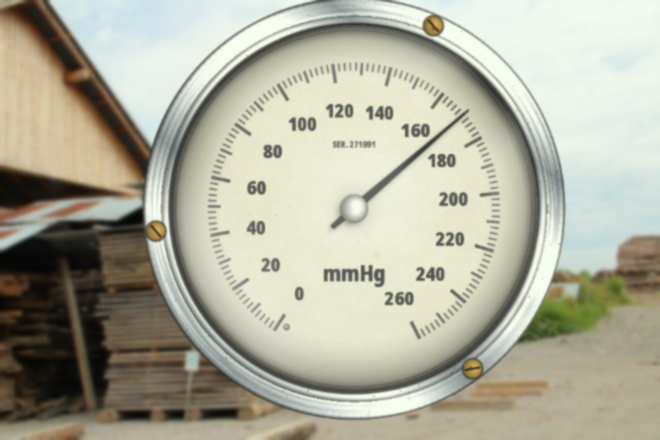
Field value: 170 mmHg
